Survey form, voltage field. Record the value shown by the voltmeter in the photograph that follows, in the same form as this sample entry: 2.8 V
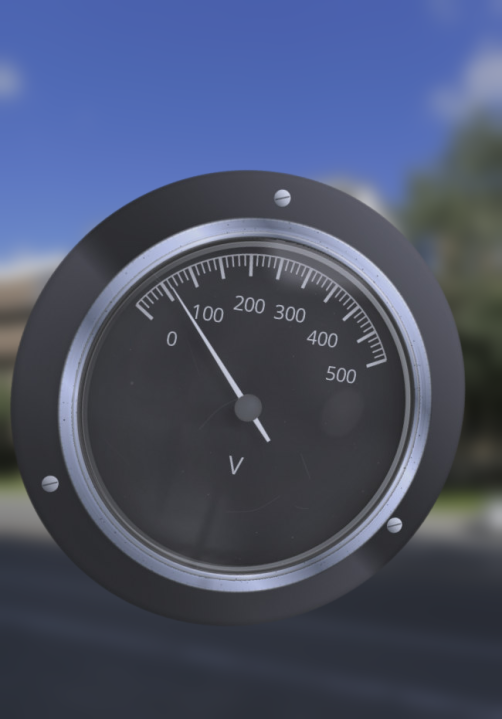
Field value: 60 V
